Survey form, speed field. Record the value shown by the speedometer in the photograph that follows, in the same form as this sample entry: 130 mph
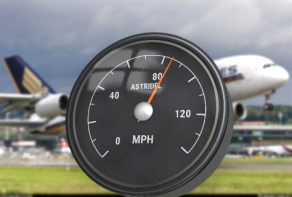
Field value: 85 mph
